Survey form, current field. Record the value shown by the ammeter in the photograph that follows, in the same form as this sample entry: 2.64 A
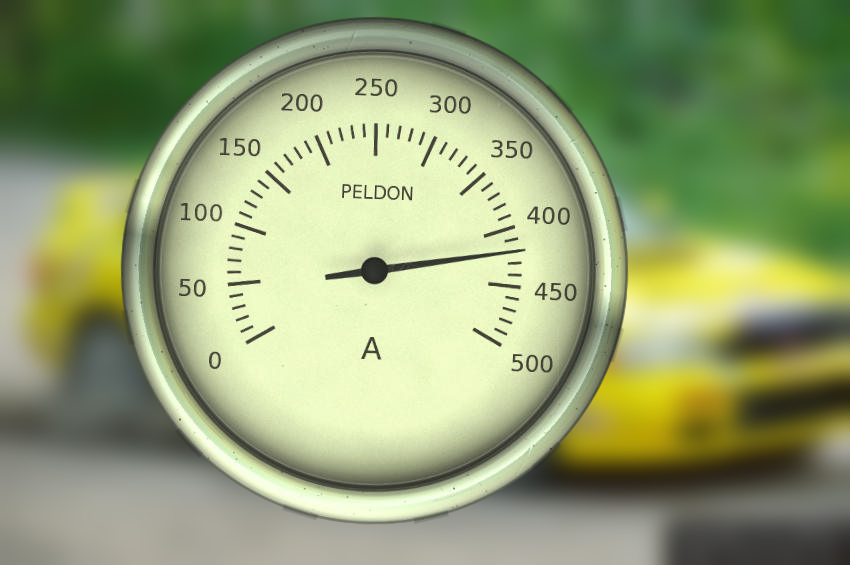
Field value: 420 A
